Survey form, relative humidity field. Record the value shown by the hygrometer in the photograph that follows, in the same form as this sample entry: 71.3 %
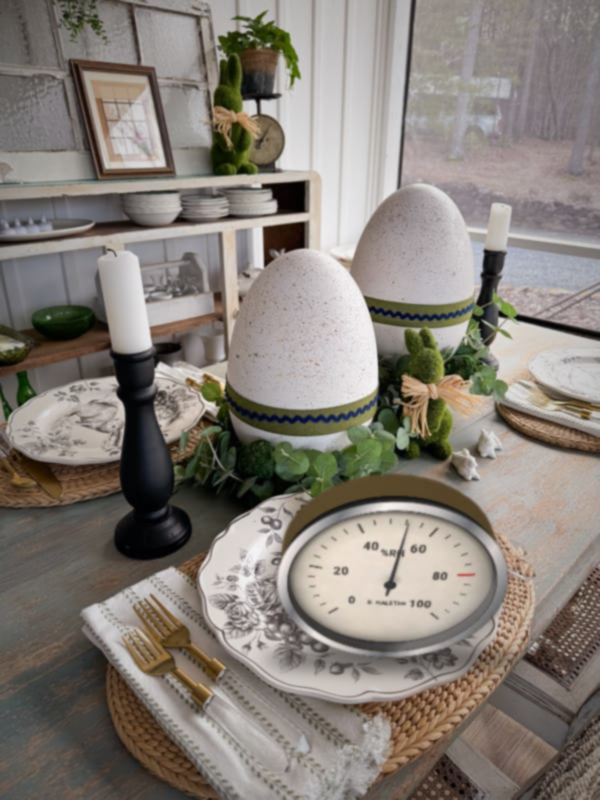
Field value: 52 %
